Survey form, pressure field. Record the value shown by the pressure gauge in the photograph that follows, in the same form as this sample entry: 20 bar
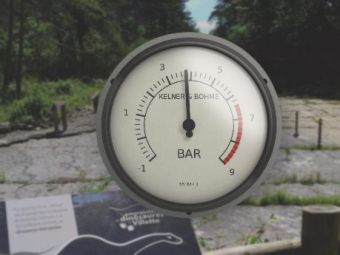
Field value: 3.8 bar
